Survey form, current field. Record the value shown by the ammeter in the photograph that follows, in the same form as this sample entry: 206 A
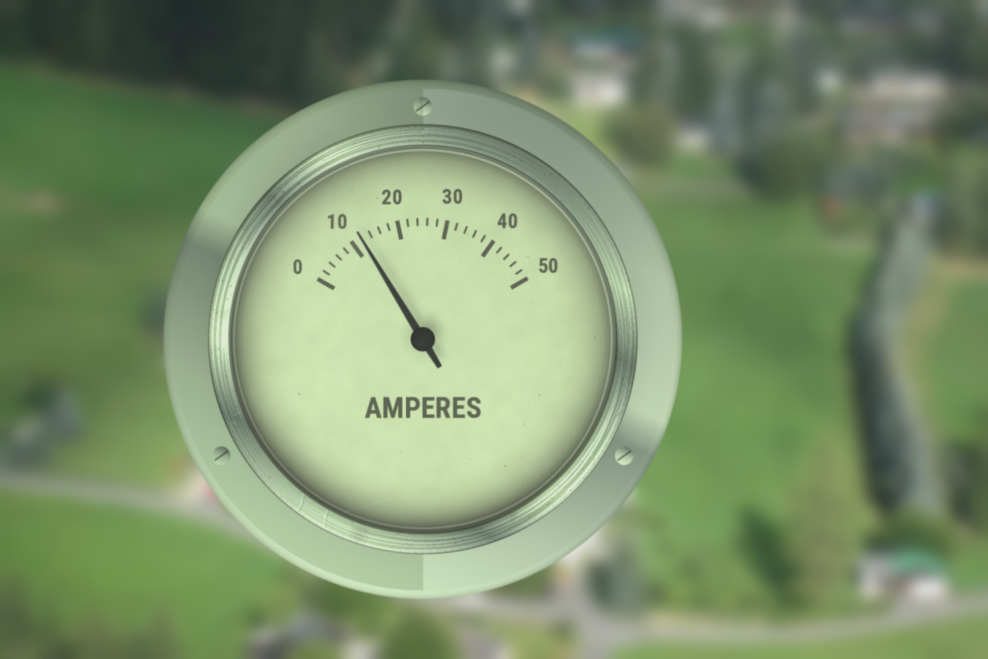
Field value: 12 A
